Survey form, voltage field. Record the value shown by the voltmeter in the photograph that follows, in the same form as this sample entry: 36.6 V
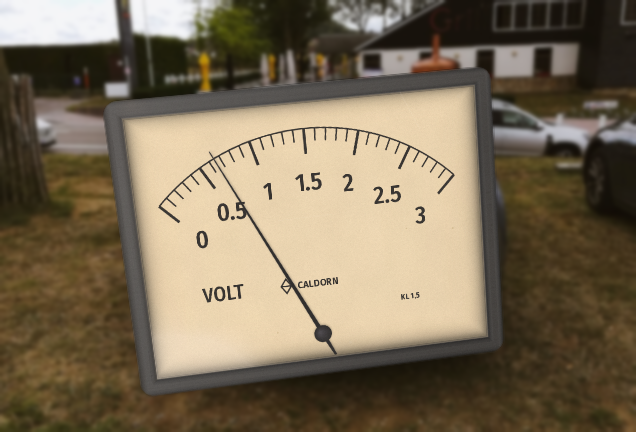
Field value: 0.65 V
